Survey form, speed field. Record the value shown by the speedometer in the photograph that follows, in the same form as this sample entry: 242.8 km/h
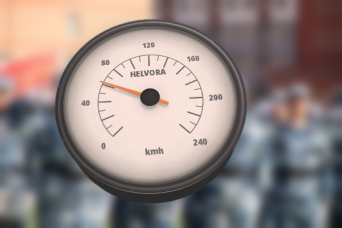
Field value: 60 km/h
